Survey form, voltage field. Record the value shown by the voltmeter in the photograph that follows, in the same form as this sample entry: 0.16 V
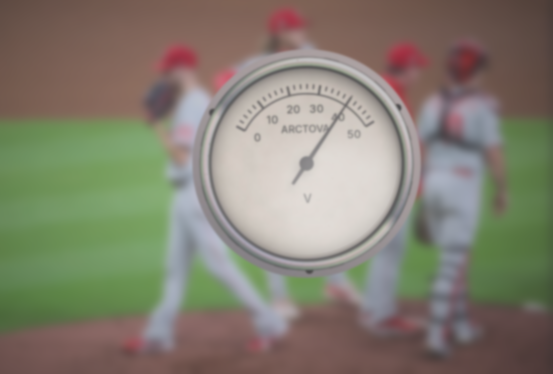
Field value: 40 V
